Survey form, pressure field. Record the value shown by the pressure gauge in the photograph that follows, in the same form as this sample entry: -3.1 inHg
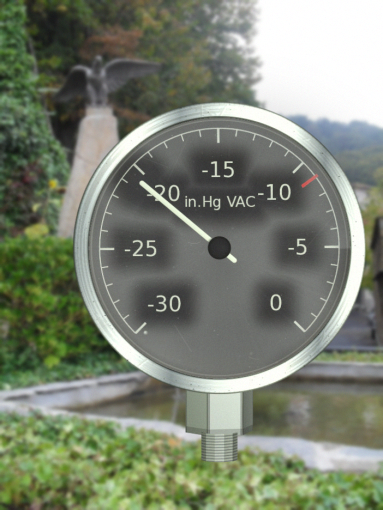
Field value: -20.5 inHg
